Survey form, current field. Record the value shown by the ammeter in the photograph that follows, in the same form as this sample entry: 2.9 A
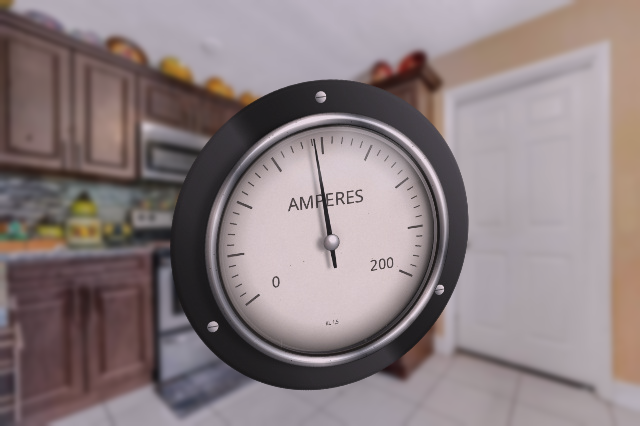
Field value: 95 A
